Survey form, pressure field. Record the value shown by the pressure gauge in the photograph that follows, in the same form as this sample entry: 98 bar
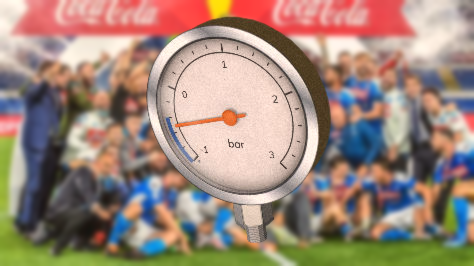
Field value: -0.5 bar
